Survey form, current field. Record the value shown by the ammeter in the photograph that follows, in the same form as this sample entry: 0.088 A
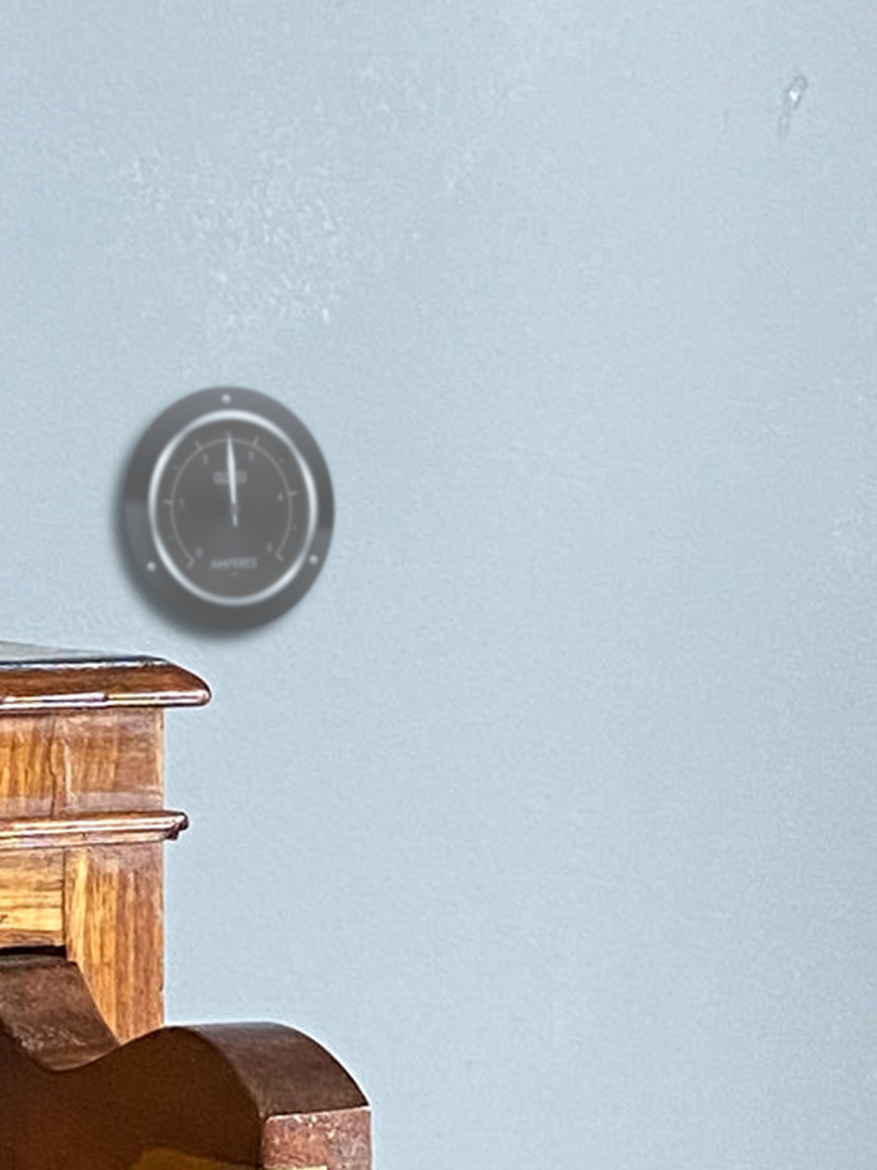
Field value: 2.5 A
